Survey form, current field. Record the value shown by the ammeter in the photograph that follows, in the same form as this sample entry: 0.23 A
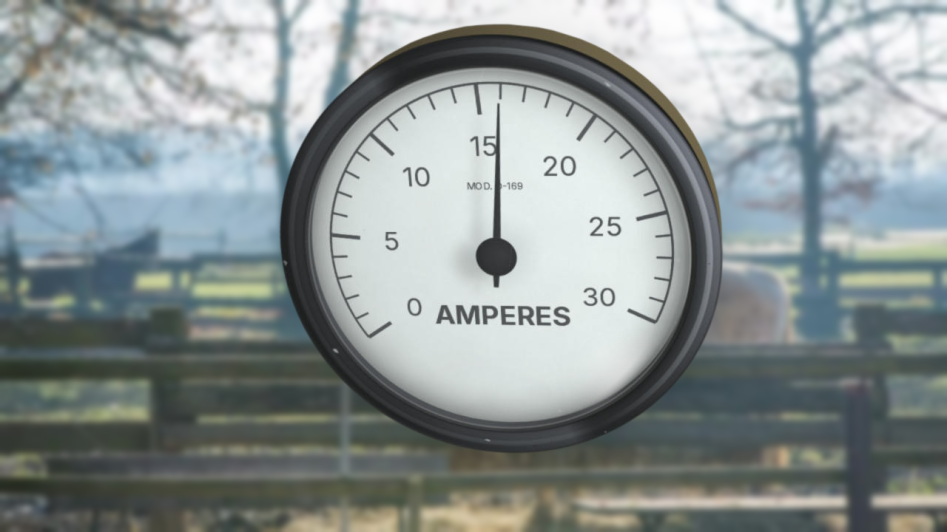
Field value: 16 A
